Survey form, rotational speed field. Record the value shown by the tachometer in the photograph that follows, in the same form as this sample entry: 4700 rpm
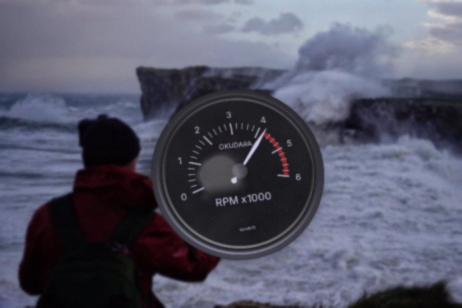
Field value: 4200 rpm
